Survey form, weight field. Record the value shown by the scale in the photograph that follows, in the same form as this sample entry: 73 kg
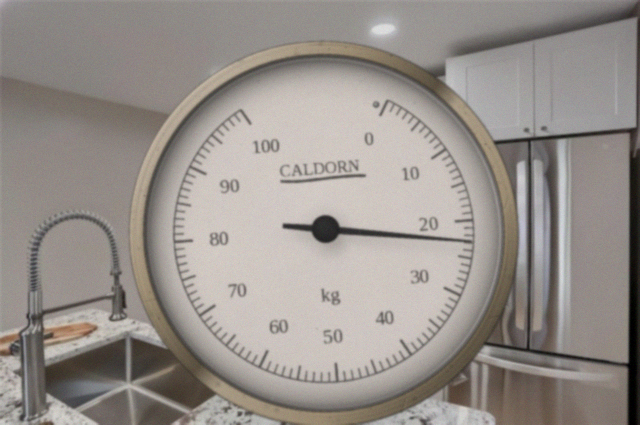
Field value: 23 kg
